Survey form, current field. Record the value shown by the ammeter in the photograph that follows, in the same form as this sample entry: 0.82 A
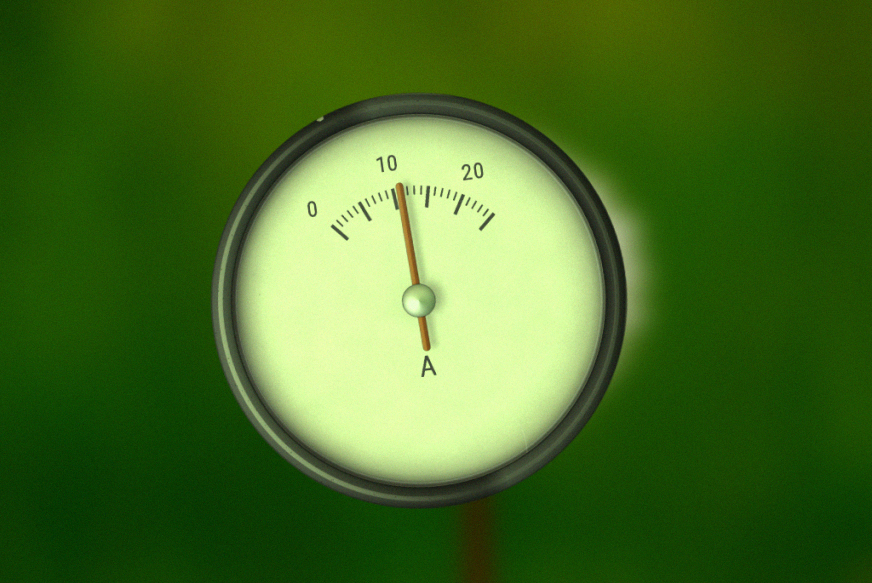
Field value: 11 A
